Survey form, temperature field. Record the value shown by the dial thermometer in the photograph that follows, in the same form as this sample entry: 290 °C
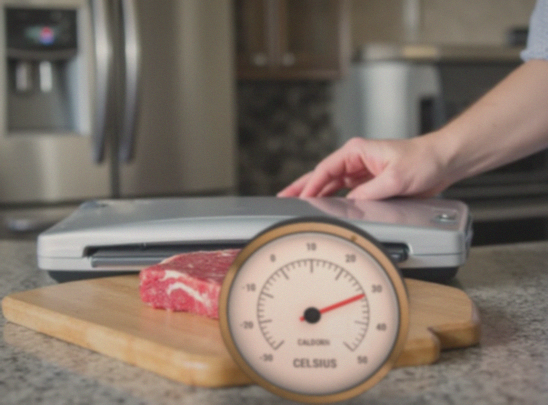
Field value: 30 °C
